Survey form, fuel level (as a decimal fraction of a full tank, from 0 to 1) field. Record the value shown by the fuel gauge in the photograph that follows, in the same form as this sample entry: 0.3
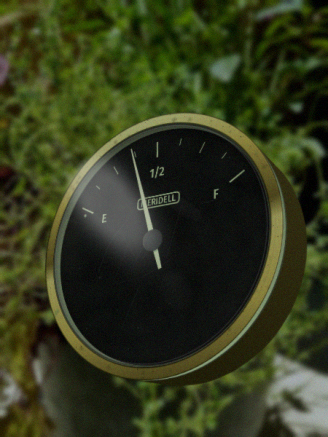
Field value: 0.375
